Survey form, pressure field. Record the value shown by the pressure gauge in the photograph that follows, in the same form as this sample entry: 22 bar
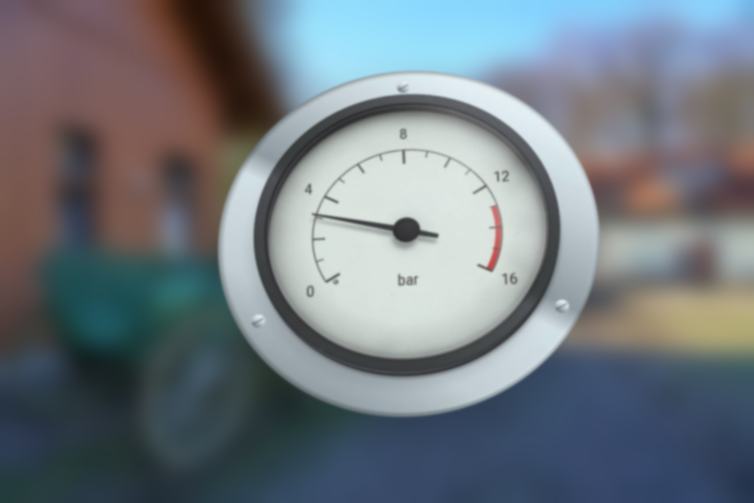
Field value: 3 bar
